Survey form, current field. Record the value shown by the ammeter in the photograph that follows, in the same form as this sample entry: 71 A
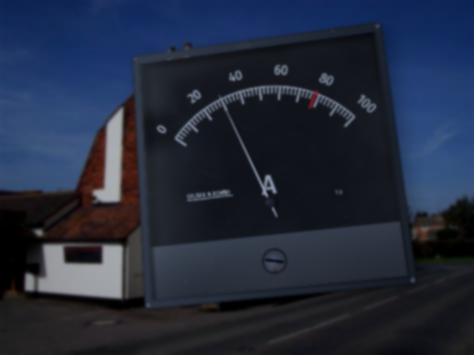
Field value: 30 A
